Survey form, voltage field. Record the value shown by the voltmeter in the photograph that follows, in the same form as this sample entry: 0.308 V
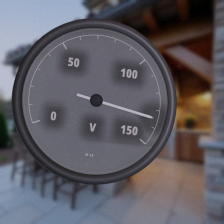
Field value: 135 V
